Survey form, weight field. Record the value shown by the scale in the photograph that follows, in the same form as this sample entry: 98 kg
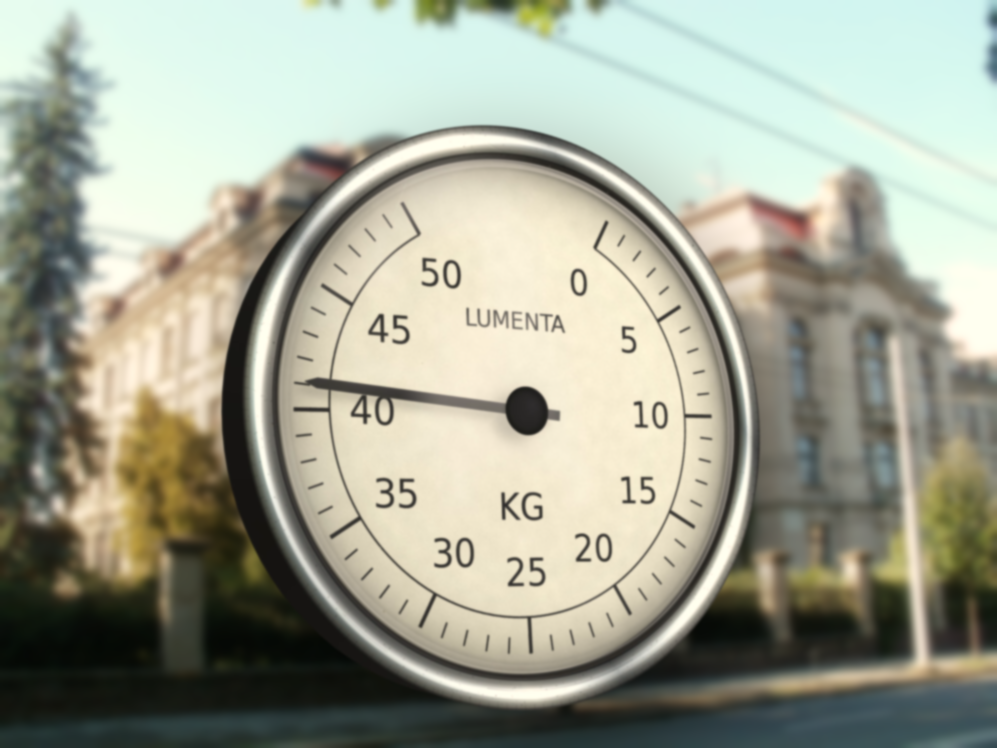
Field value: 41 kg
